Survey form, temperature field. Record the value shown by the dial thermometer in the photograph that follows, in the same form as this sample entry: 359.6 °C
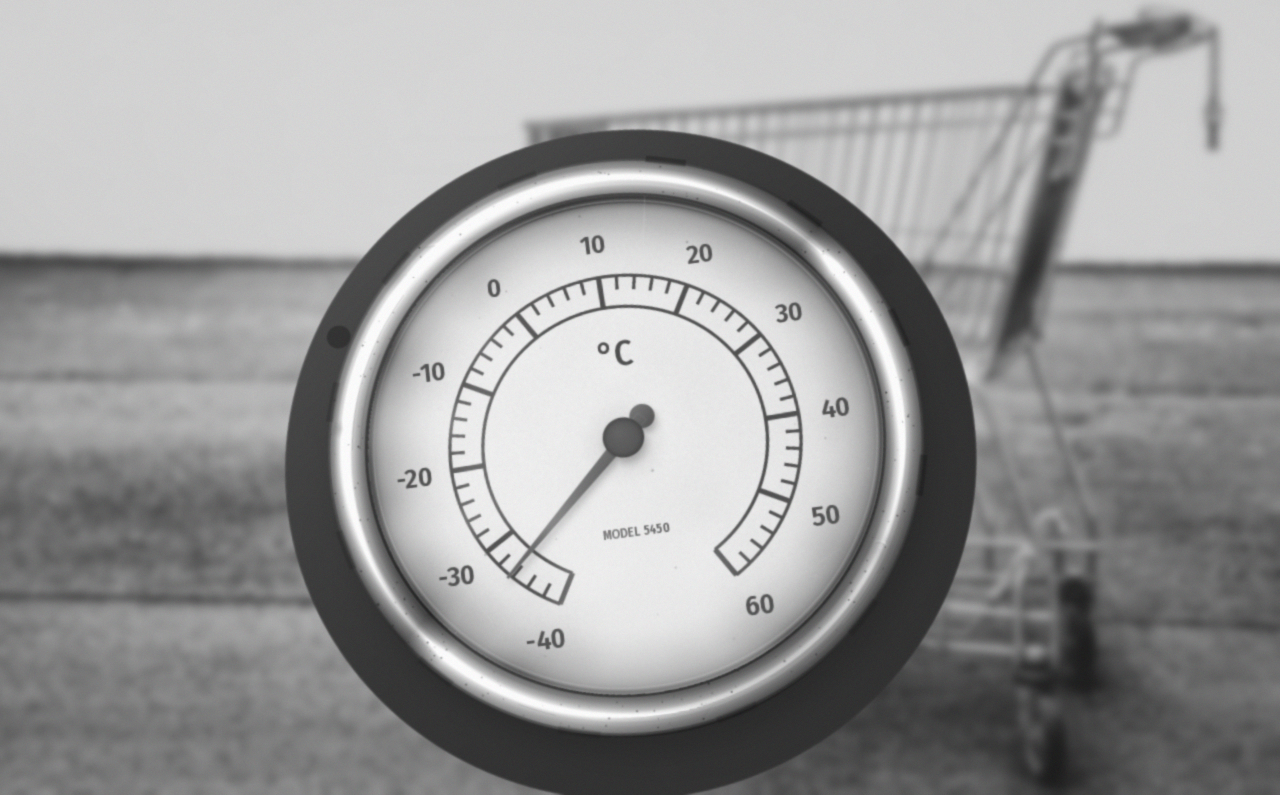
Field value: -34 °C
